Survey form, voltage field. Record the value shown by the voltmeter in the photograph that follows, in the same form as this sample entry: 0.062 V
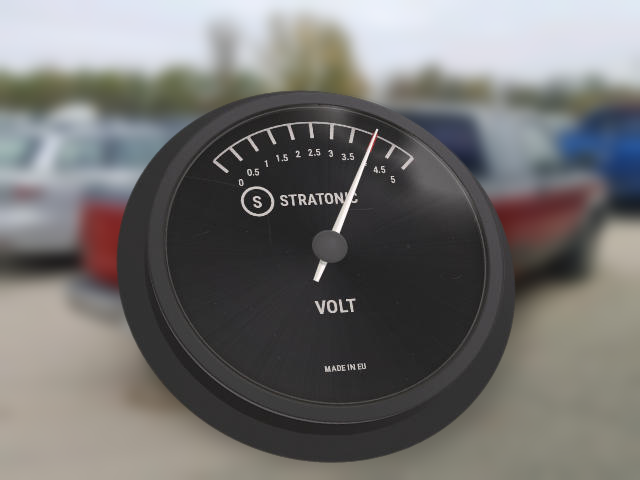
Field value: 4 V
